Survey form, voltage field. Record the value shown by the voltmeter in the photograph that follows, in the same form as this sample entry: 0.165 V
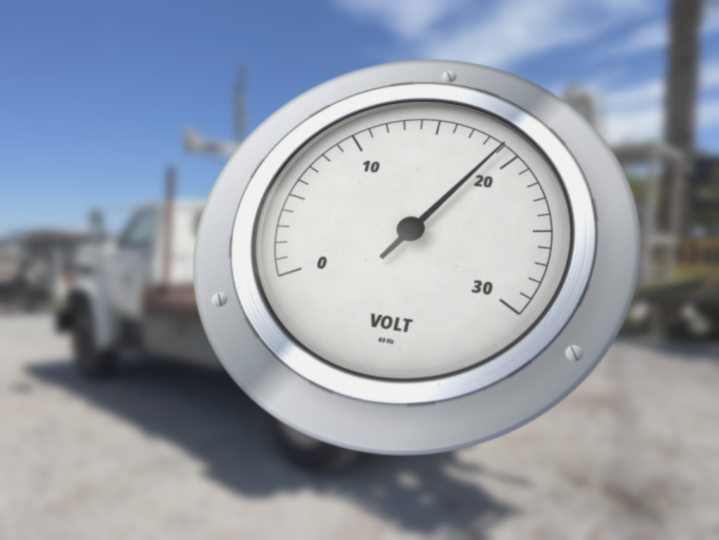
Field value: 19 V
